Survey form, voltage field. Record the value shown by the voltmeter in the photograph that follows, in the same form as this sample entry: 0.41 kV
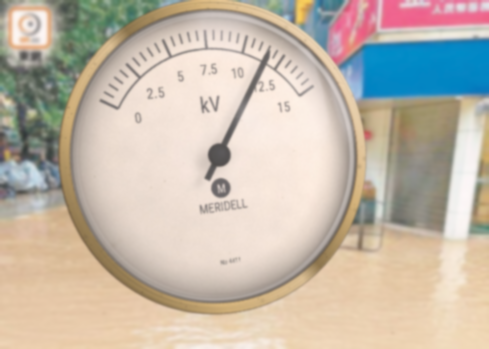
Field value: 11.5 kV
